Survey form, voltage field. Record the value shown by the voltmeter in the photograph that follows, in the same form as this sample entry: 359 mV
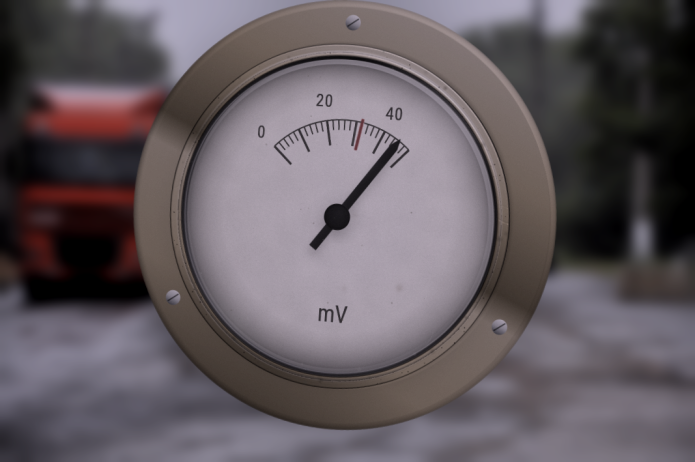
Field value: 46 mV
